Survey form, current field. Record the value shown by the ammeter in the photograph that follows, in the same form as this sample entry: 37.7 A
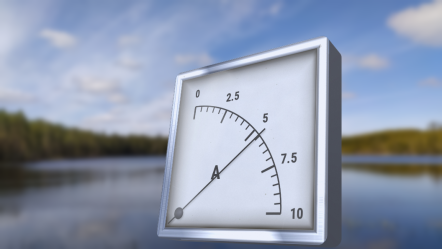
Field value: 5.5 A
